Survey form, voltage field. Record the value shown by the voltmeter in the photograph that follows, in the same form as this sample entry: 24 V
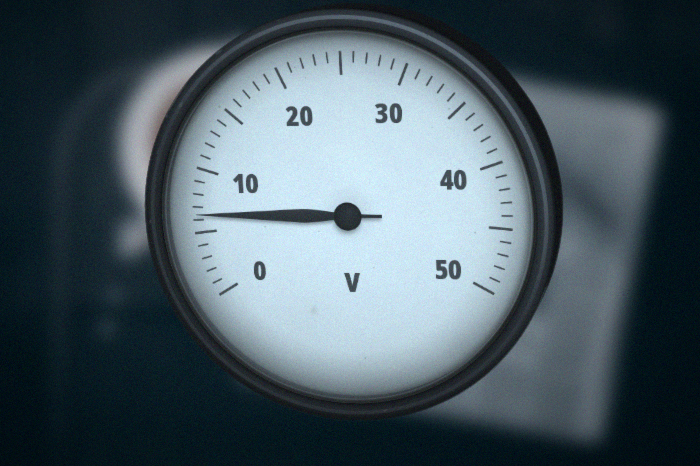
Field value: 6.5 V
